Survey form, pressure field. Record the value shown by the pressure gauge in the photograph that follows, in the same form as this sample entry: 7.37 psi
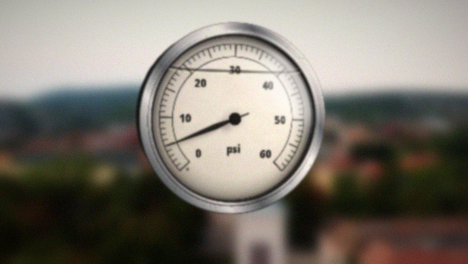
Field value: 5 psi
